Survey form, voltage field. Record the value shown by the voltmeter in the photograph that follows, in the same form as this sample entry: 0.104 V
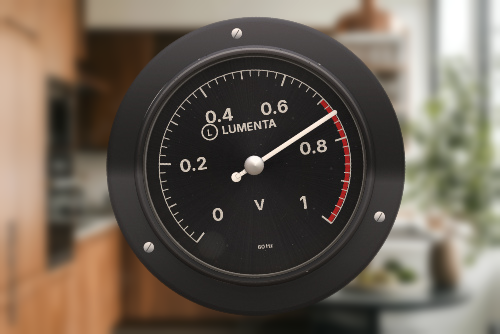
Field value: 0.74 V
